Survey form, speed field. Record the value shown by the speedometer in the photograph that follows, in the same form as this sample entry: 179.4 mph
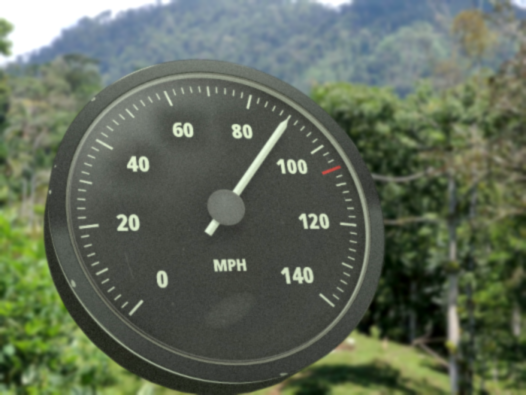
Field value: 90 mph
